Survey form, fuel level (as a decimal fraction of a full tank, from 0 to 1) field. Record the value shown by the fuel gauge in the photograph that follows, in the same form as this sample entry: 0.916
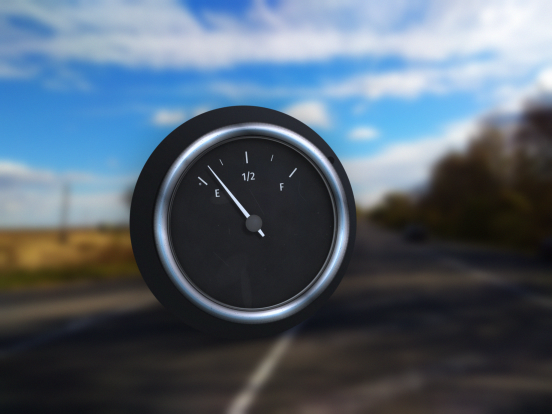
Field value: 0.125
